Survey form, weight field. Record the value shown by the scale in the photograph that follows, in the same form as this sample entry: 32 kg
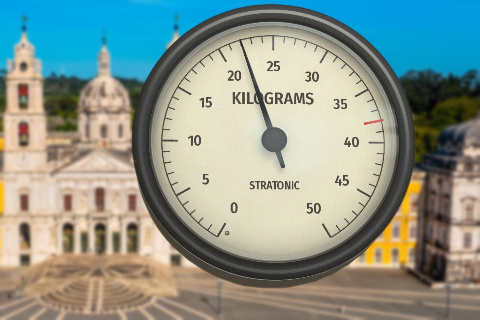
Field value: 22 kg
